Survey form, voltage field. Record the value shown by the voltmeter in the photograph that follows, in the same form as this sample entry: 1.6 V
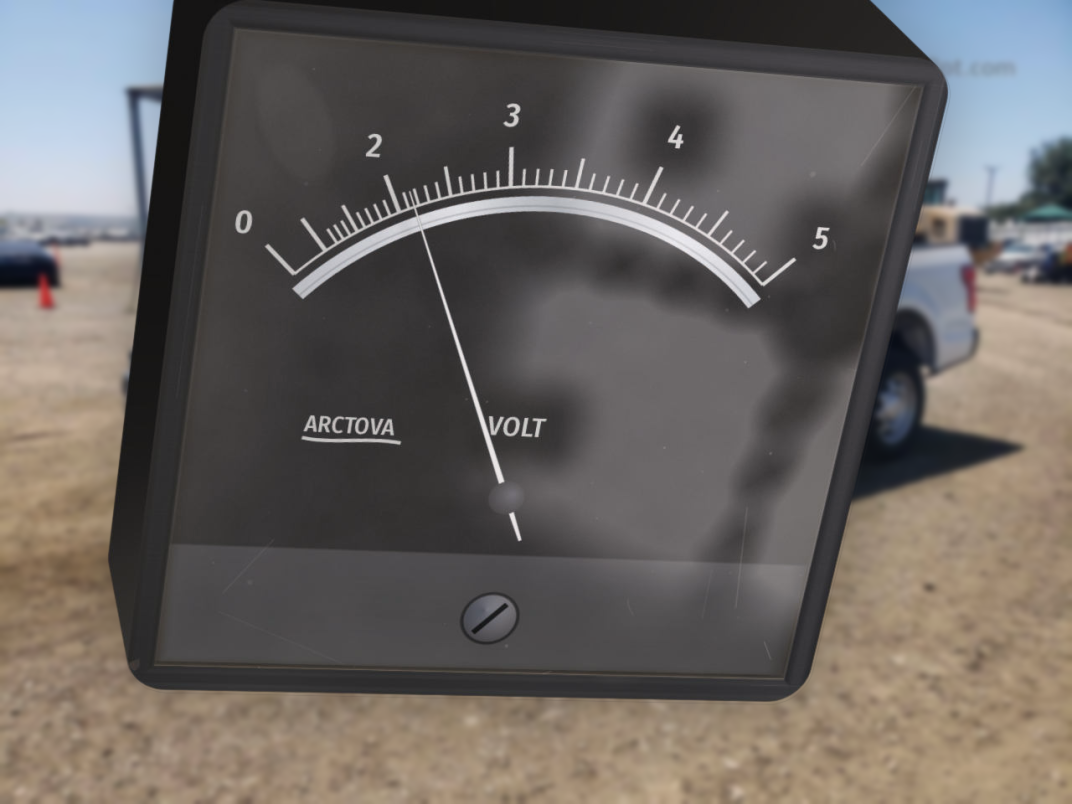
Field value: 2.15 V
